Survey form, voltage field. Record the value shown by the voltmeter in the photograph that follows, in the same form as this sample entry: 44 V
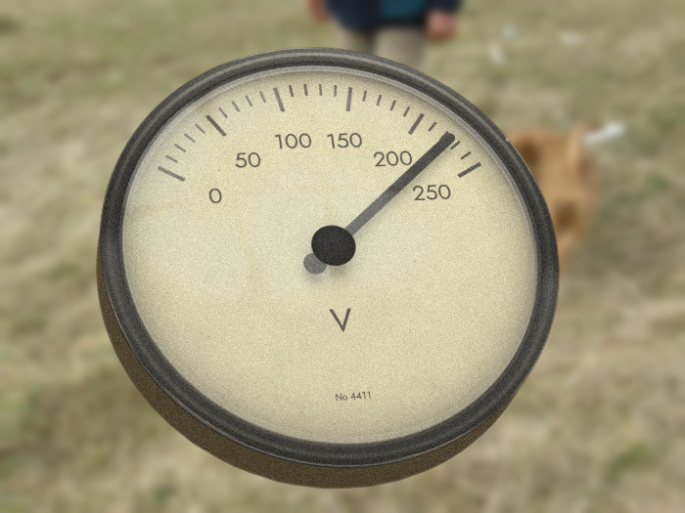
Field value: 225 V
